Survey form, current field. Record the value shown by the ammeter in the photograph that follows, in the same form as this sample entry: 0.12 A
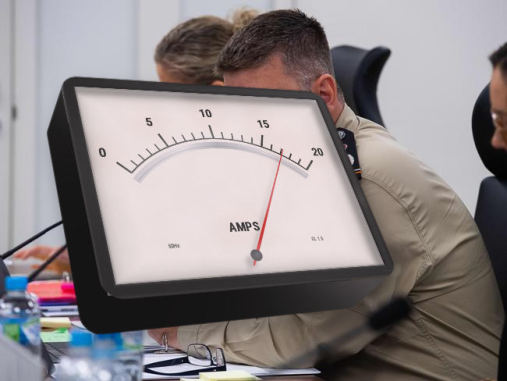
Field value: 17 A
